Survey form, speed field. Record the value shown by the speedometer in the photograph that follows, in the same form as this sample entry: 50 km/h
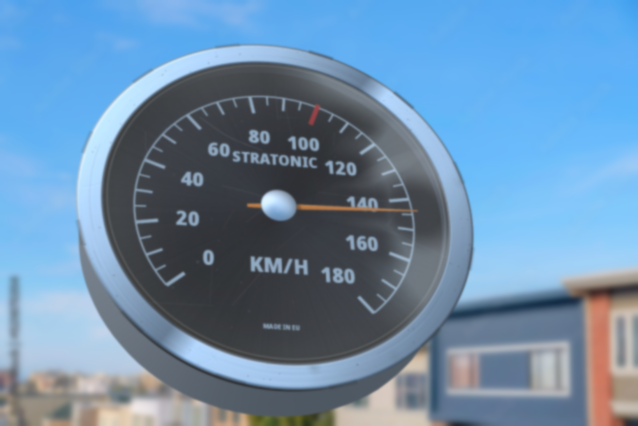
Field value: 145 km/h
